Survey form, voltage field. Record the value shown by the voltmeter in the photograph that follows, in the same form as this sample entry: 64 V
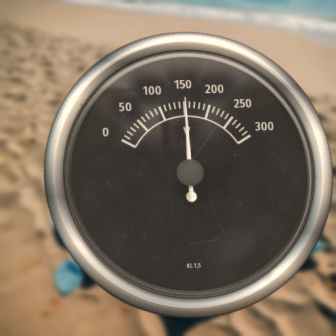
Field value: 150 V
